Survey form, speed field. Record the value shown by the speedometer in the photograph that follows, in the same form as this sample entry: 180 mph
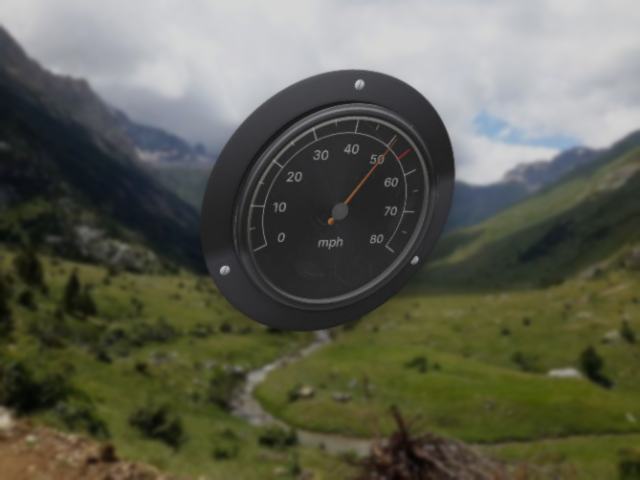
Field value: 50 mph
